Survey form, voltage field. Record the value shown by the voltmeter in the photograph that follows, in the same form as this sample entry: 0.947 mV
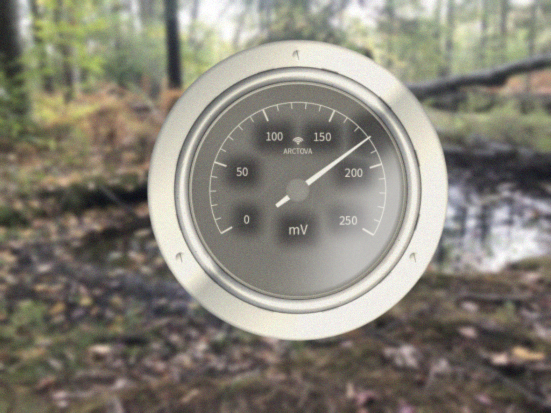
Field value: 180 mV
